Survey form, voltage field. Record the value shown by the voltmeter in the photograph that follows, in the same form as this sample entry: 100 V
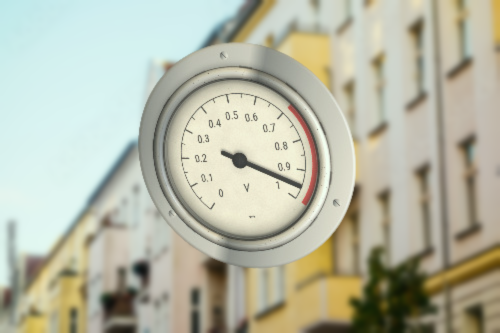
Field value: 0.95 V
